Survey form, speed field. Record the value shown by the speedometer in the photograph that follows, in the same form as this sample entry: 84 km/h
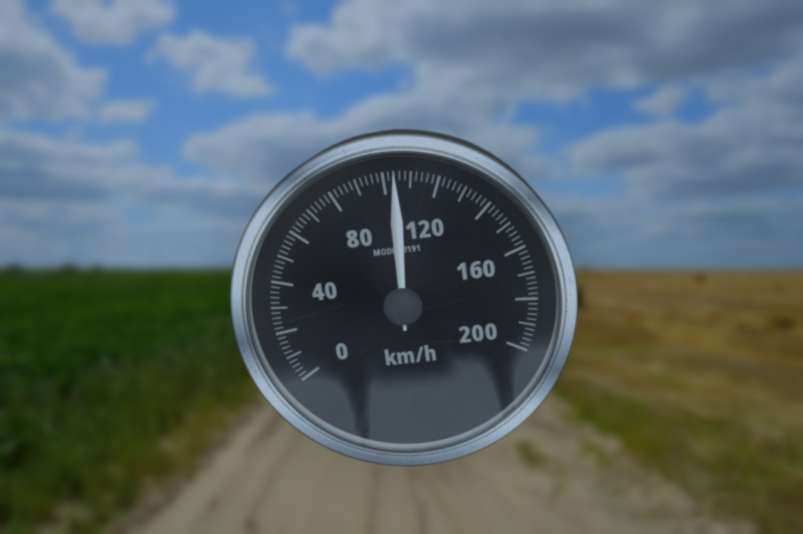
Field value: 104 km/h
